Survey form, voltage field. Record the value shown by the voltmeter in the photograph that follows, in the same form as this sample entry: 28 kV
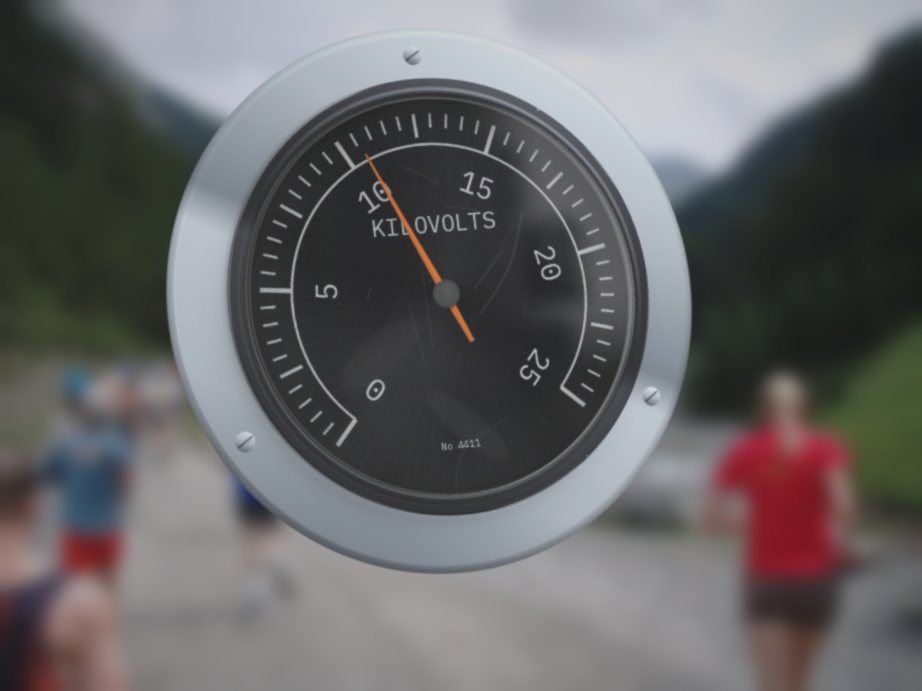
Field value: 10.5 kV
